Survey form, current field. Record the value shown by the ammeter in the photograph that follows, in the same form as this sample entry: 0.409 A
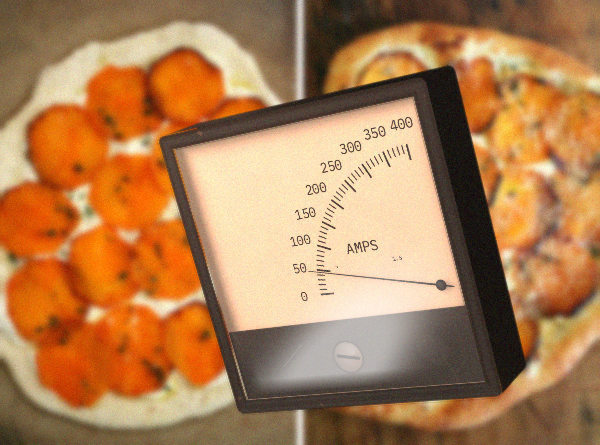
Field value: 50 A
